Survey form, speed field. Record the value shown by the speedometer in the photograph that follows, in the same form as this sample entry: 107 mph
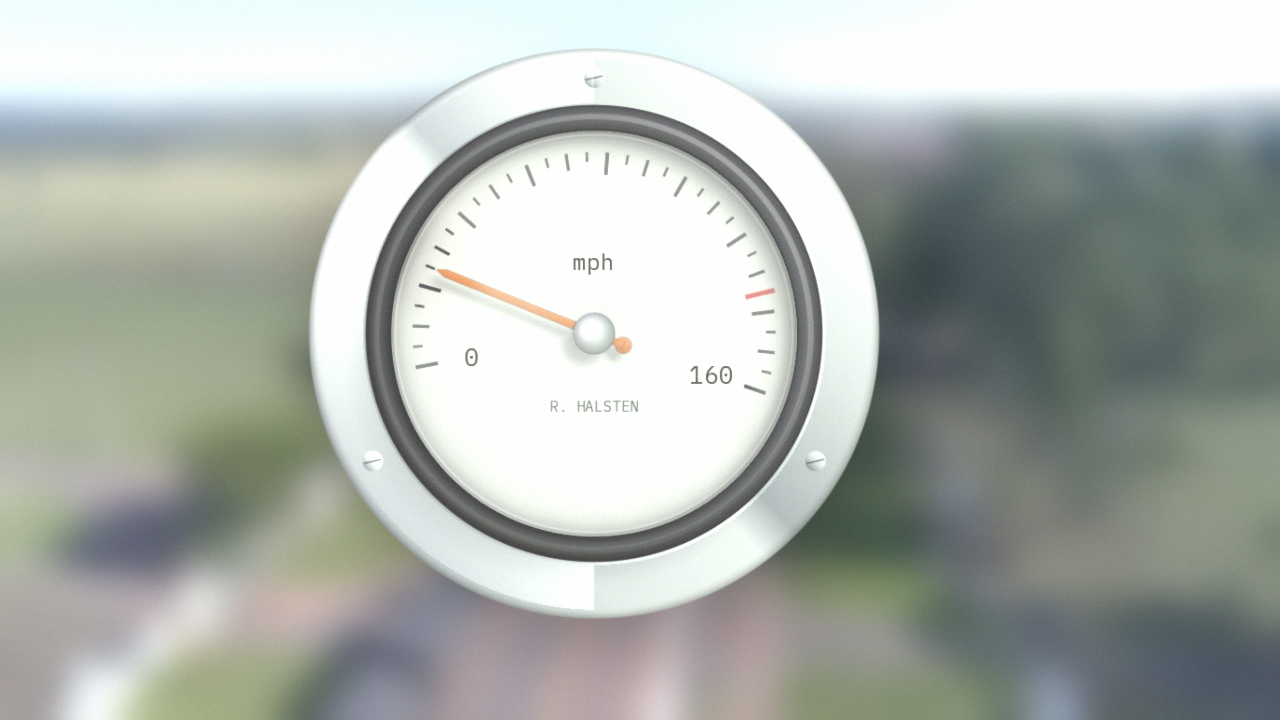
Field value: 25 mph
